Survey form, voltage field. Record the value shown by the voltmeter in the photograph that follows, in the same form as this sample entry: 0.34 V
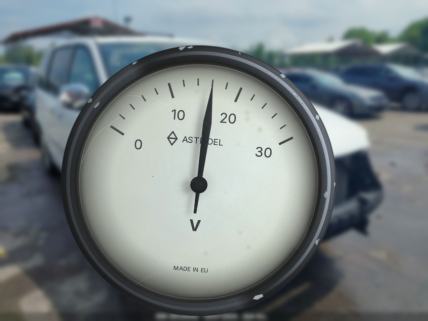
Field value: 16 V
